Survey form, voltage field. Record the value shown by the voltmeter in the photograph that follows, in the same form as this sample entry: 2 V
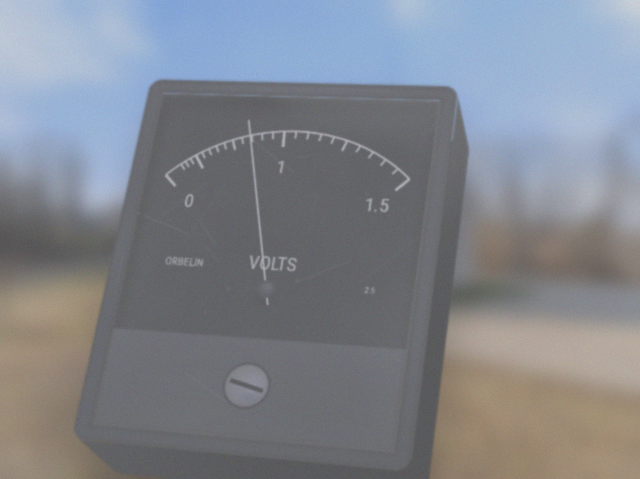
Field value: 0.85 V
